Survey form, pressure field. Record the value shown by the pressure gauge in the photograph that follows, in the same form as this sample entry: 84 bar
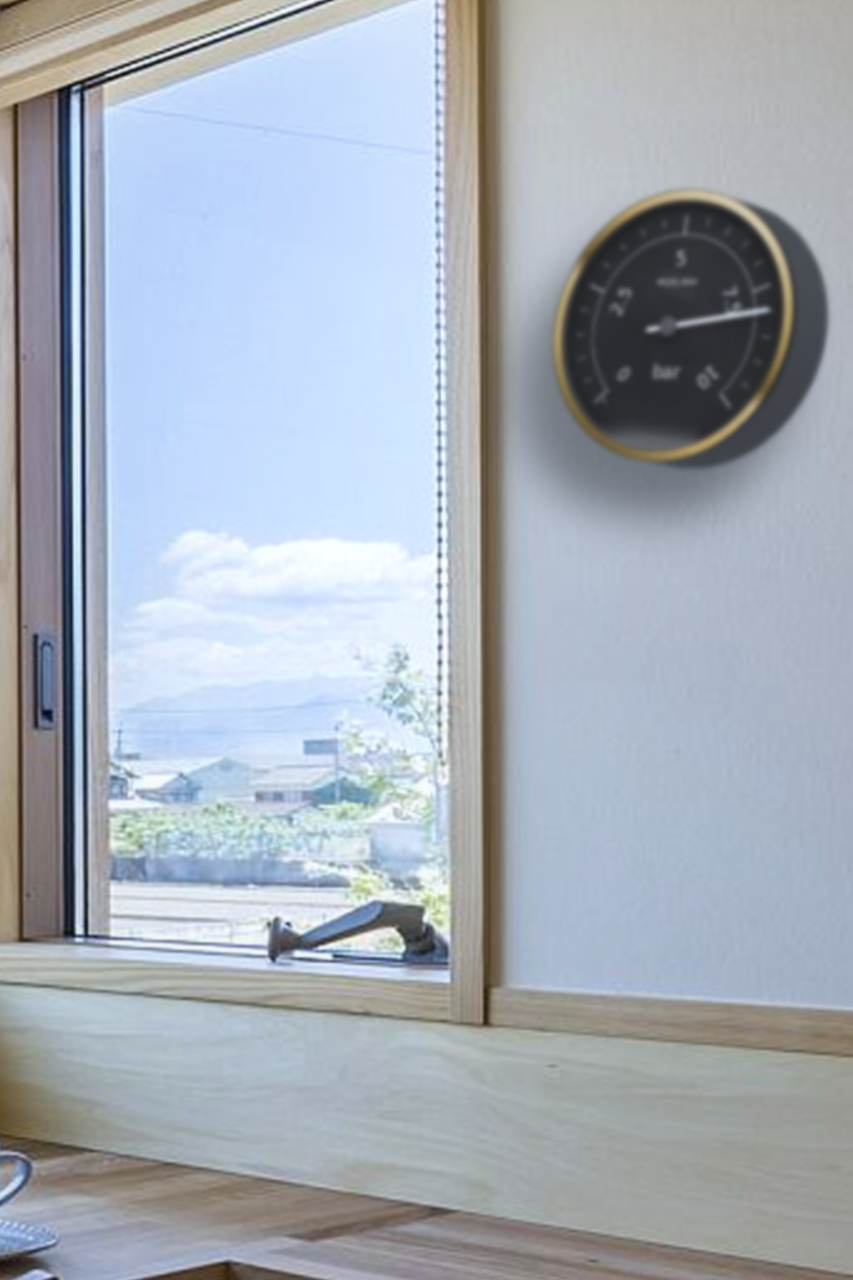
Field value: 8 bar
